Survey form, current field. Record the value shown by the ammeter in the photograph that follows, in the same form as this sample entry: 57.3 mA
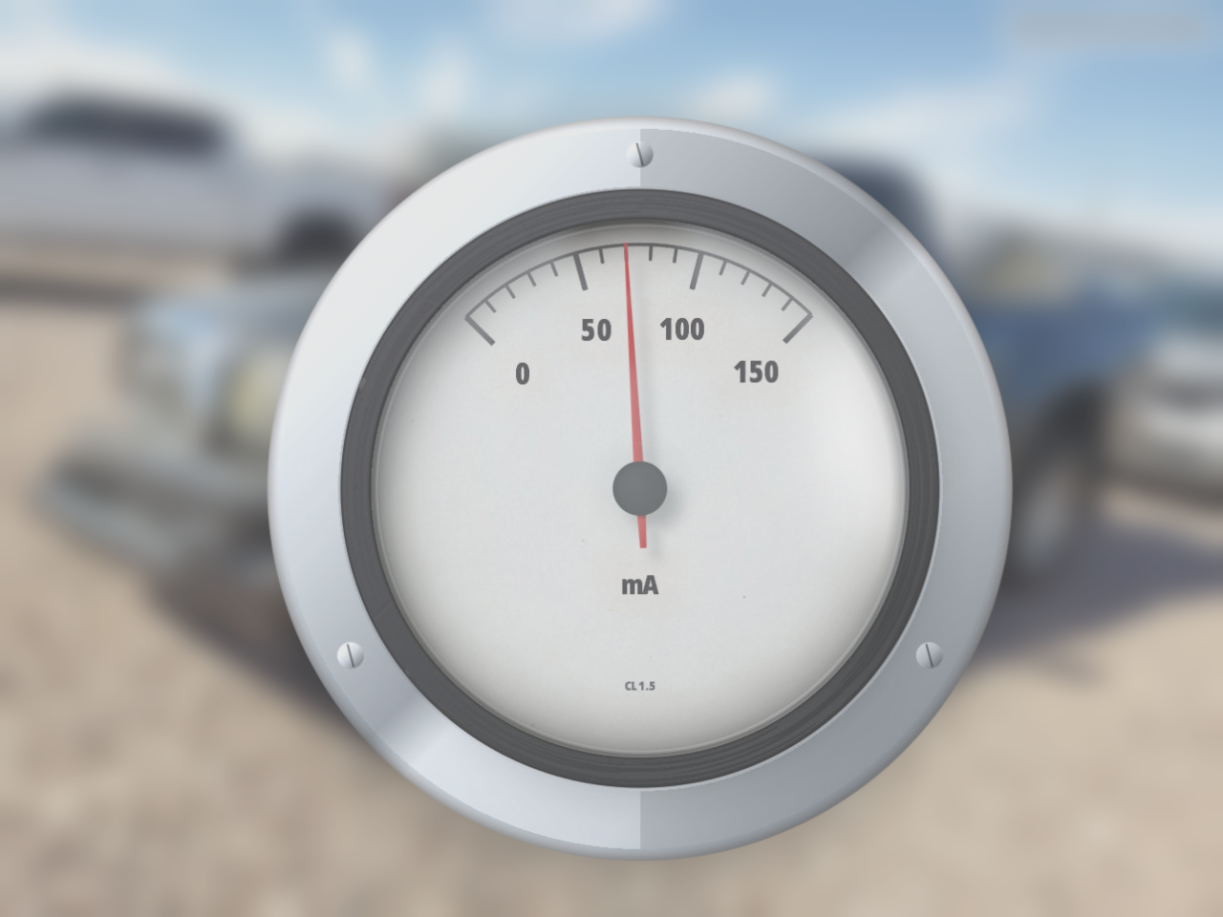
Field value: 70 mA
